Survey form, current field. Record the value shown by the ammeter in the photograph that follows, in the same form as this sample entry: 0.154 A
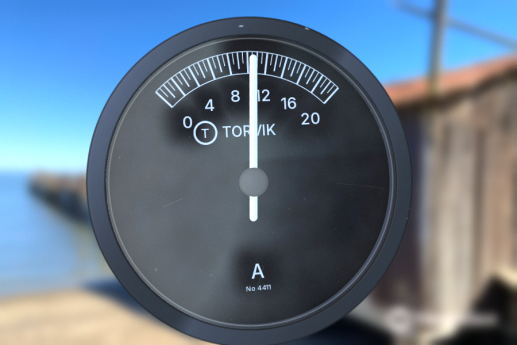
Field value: 10.5 A
